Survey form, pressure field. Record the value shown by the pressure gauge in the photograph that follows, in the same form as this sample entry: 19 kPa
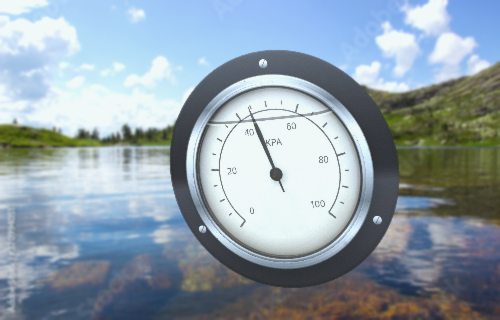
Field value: 45 kPa
